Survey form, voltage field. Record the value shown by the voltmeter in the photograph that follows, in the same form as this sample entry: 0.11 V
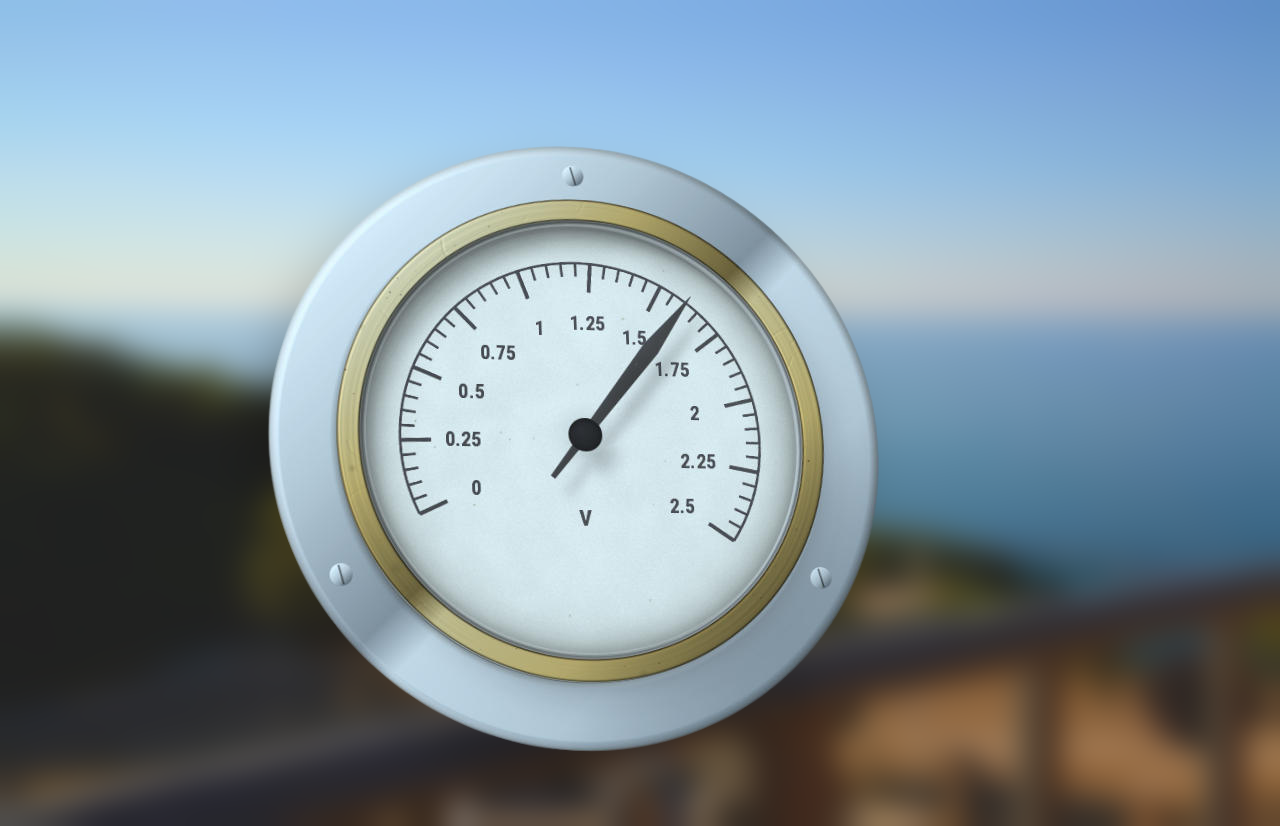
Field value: 1.6 V
